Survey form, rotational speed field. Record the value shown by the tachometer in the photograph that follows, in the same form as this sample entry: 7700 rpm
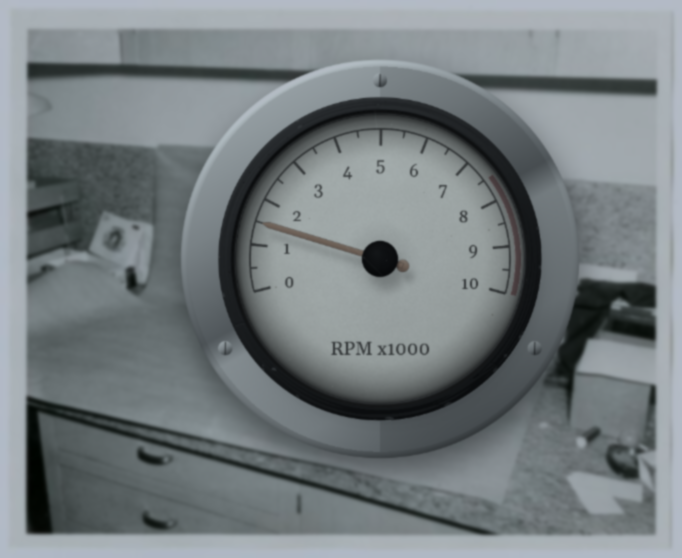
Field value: 1500 rpm
